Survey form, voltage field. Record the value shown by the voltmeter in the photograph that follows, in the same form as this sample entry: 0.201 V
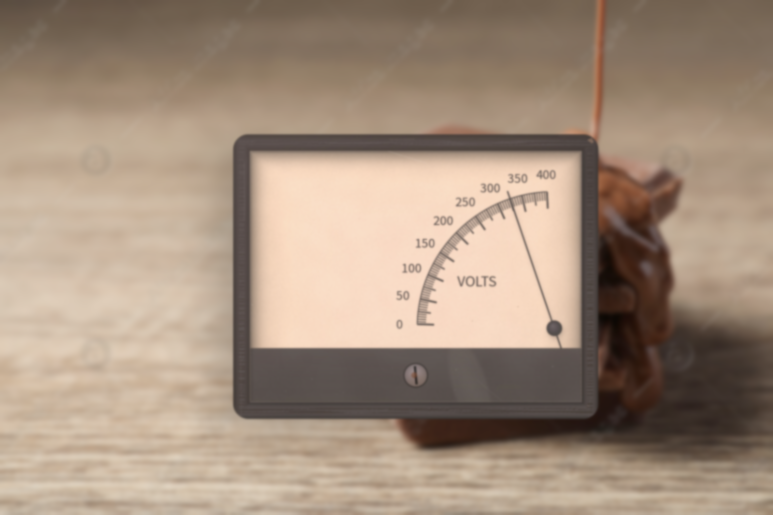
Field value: 325 V
